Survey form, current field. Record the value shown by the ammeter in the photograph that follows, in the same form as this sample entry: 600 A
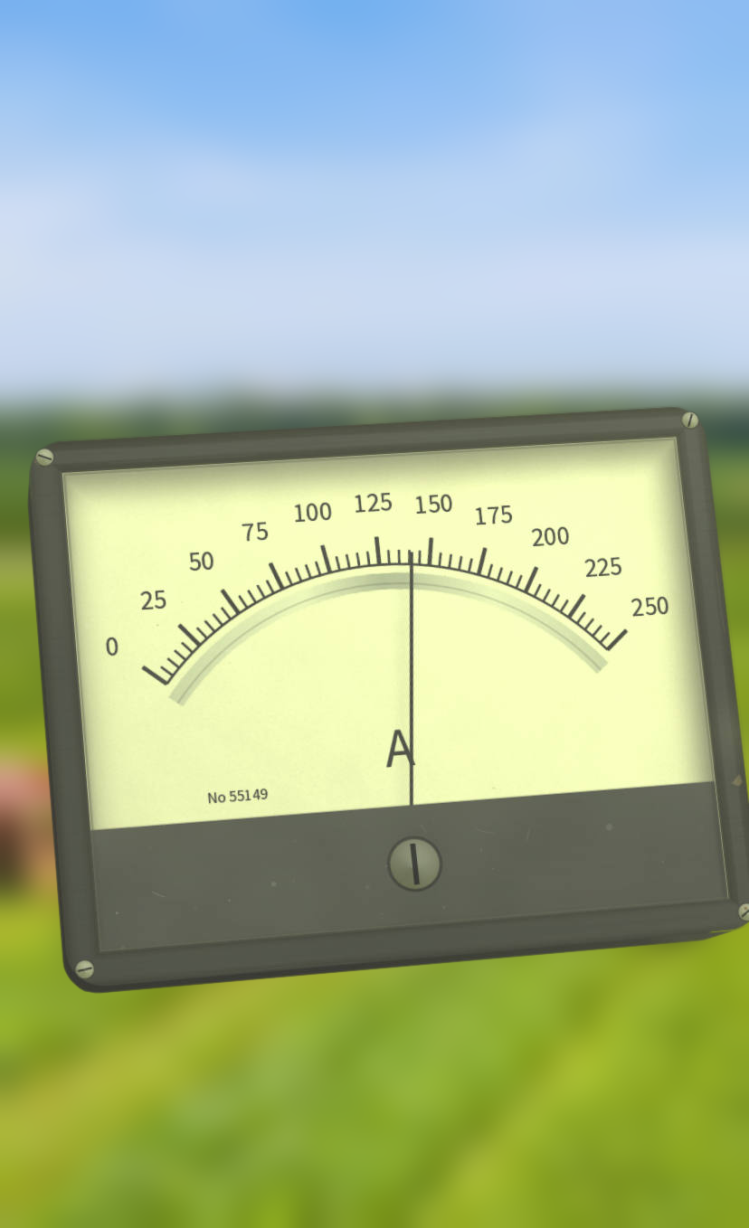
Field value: 140 A
